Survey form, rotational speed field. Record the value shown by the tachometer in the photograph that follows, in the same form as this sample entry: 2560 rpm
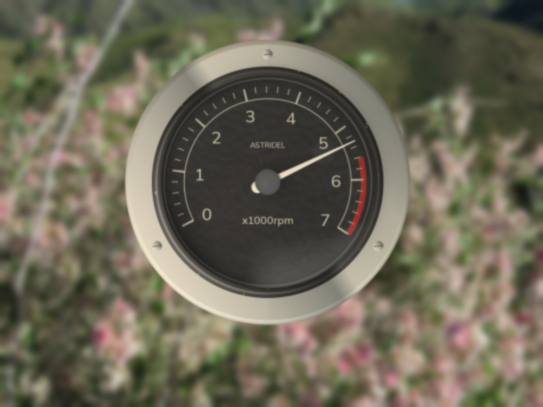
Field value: 5300 rpm
